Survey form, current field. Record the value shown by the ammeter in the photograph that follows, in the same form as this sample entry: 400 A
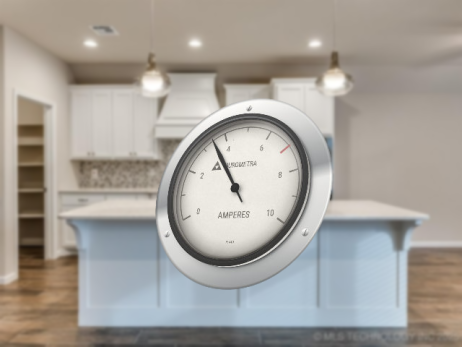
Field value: 3.5 A
